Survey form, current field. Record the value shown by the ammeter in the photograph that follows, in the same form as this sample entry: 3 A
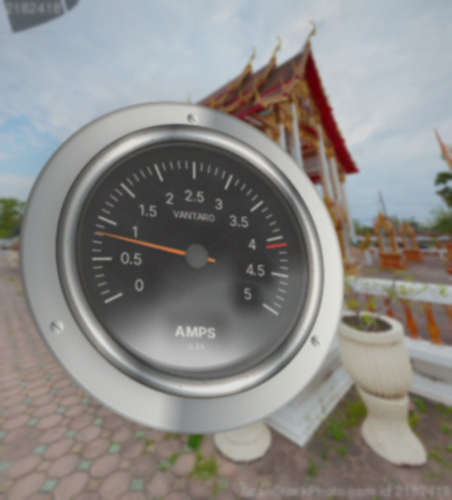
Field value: 0.8 A
